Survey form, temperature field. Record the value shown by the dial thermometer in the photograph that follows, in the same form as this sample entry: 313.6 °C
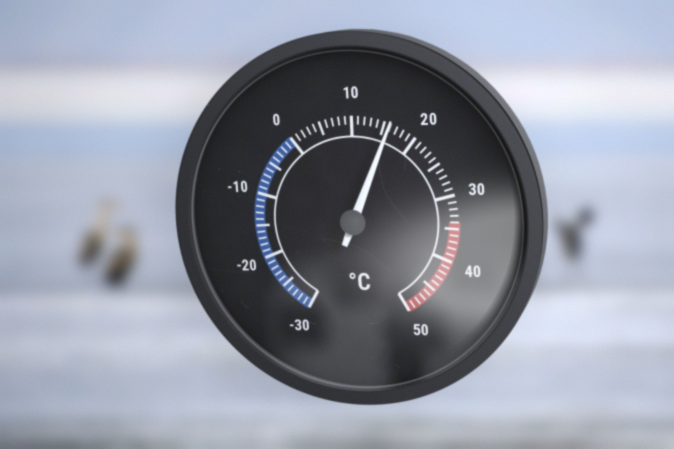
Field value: 16 °C
